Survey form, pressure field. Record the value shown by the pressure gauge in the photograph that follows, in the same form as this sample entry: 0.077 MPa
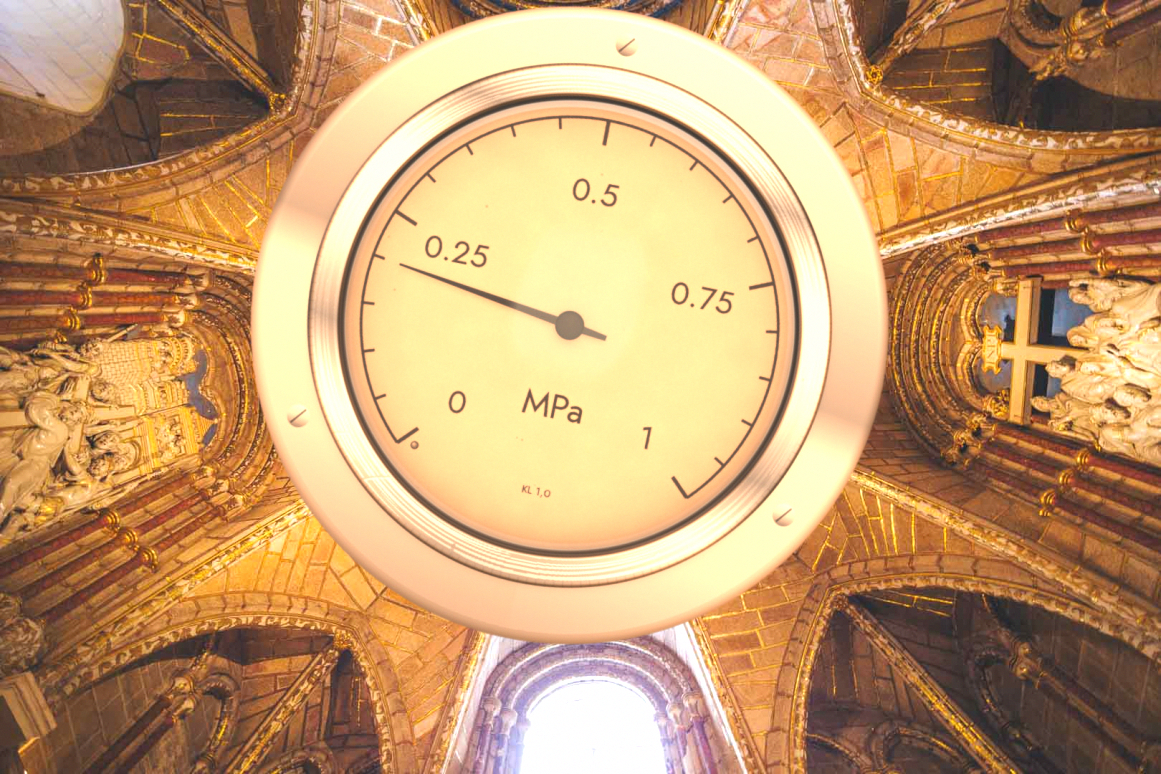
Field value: 0.2 MPa
